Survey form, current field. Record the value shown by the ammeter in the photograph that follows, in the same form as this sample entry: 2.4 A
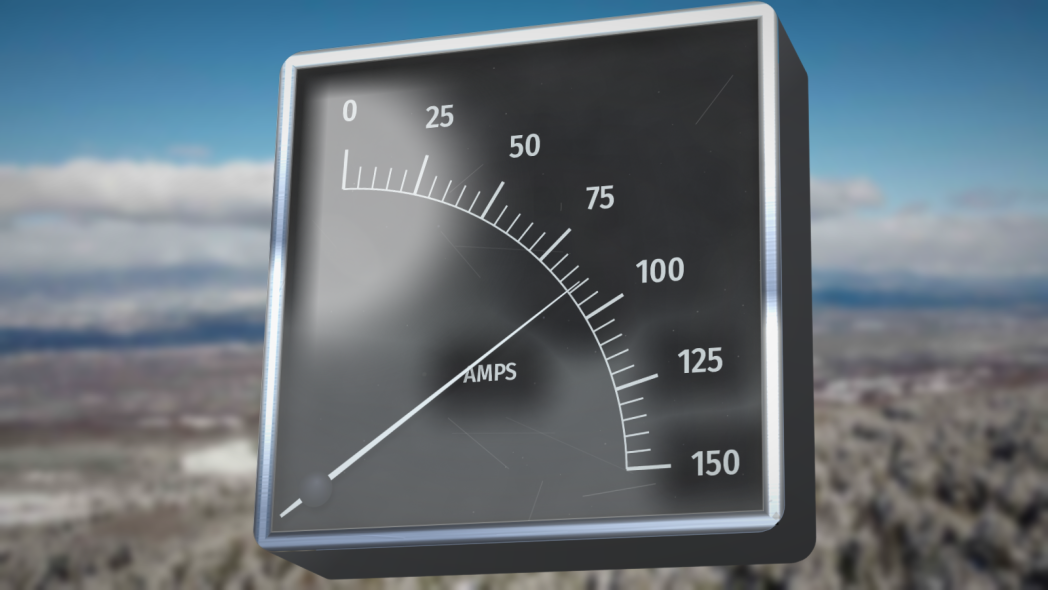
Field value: 90 A
